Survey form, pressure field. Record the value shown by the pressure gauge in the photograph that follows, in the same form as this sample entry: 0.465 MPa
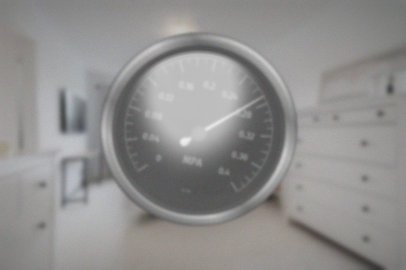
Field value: 0.27 MPa
